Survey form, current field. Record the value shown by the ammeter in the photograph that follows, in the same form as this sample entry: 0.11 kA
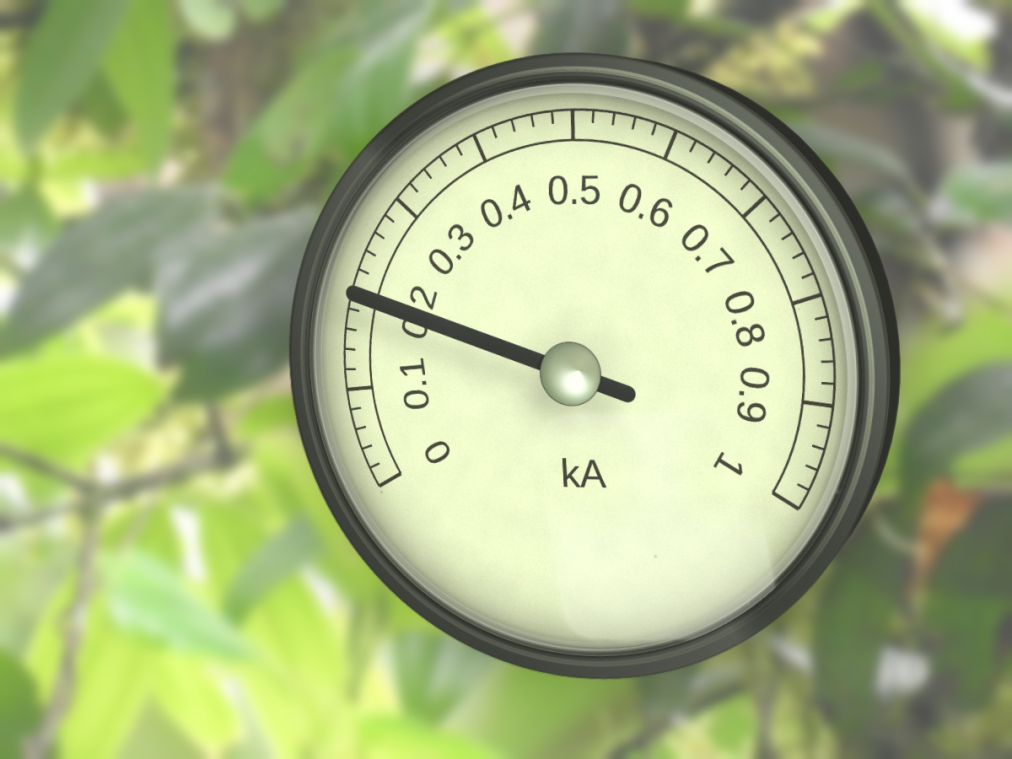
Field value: 0.2 kA
